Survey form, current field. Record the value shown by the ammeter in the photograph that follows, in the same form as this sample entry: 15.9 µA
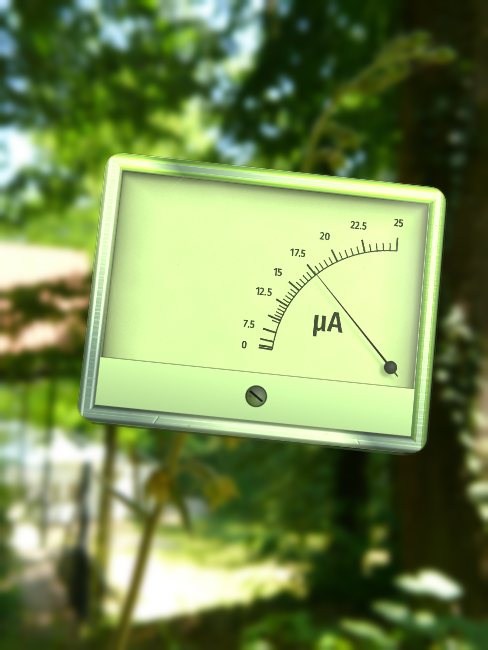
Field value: 17.5 µA
